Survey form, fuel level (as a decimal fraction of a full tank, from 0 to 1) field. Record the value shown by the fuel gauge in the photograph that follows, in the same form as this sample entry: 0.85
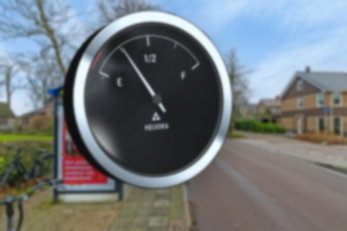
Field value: 0.25
